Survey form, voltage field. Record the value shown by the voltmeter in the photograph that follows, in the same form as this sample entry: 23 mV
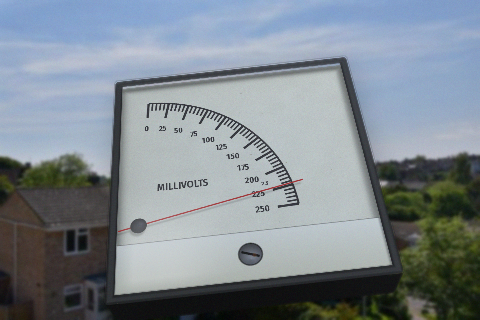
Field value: 225 mV
